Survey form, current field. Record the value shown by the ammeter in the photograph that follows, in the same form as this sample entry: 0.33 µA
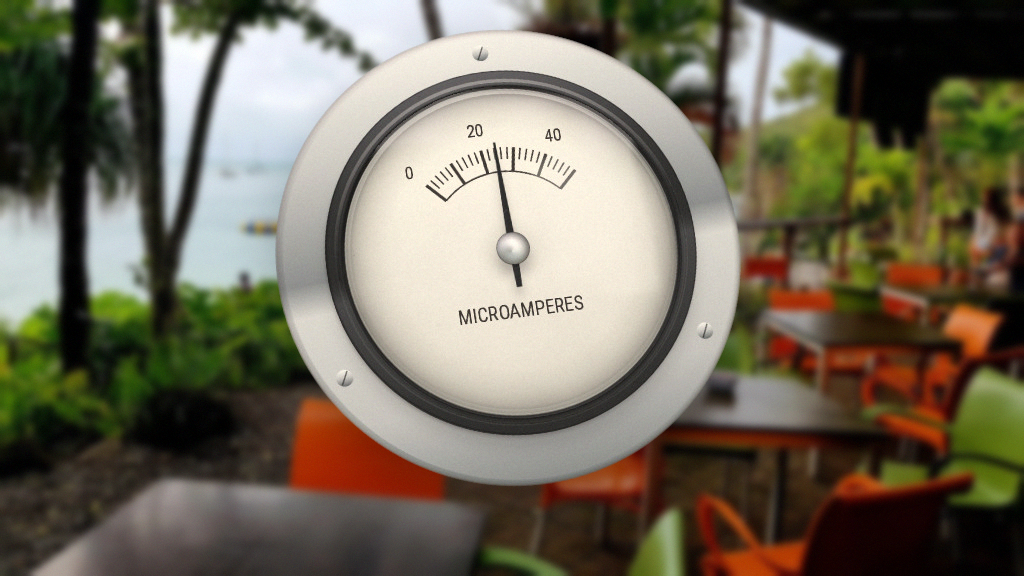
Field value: 24 µA
